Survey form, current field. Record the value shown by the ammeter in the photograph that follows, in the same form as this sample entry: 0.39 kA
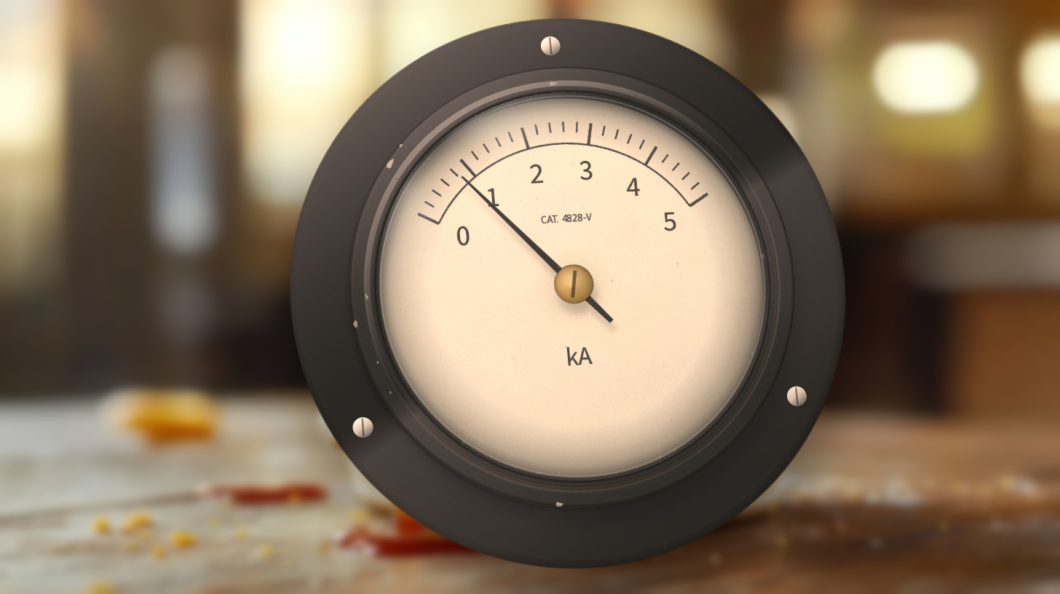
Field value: 0.8 kA
